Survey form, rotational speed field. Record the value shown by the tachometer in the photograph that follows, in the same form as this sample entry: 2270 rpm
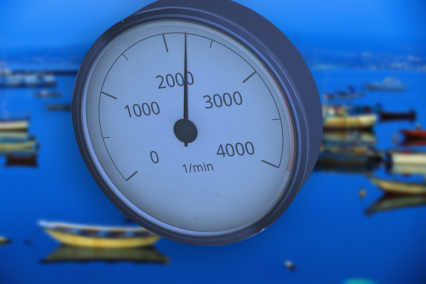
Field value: 2250 rpm
